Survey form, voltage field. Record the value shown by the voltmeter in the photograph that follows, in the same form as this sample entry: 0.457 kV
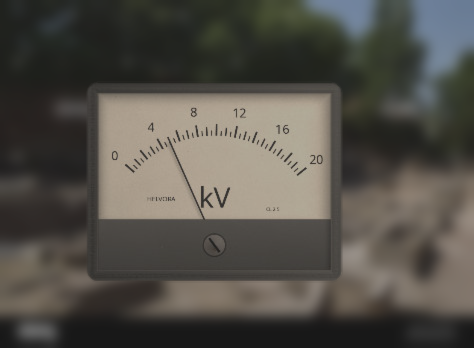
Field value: 5 kV
